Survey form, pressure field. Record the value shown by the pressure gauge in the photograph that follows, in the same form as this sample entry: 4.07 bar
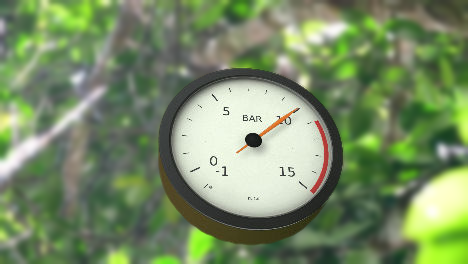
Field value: 10 bar
